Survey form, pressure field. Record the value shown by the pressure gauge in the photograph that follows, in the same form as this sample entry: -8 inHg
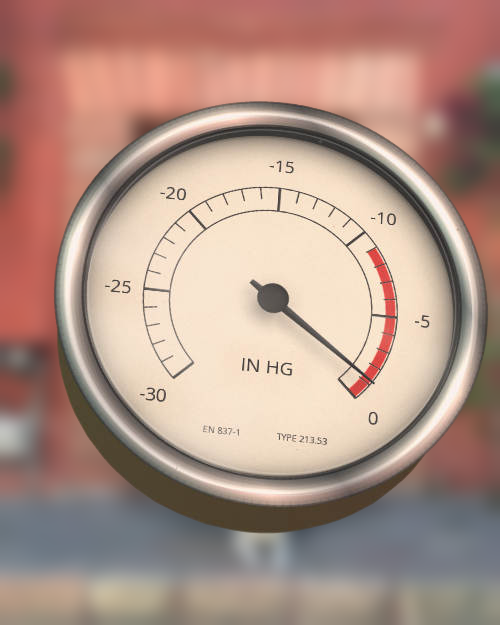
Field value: -1 inHg
